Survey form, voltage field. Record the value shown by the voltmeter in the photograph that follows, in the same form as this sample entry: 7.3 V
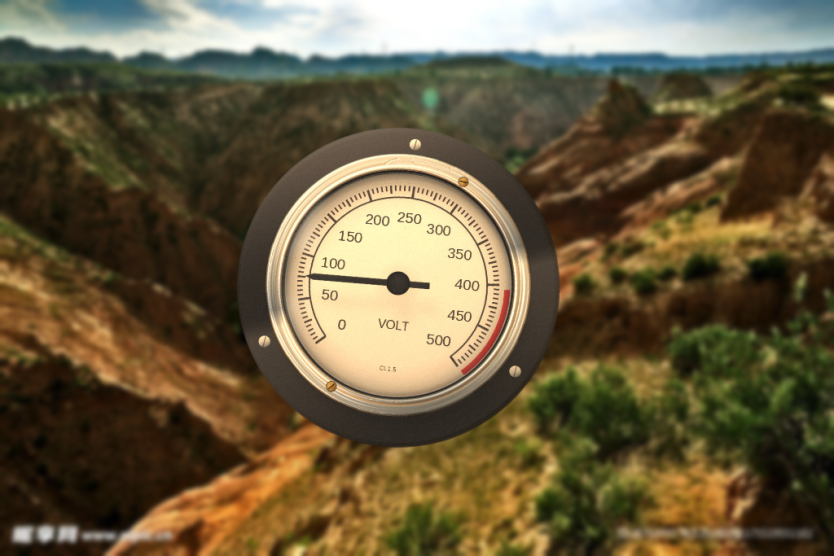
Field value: 75 V
